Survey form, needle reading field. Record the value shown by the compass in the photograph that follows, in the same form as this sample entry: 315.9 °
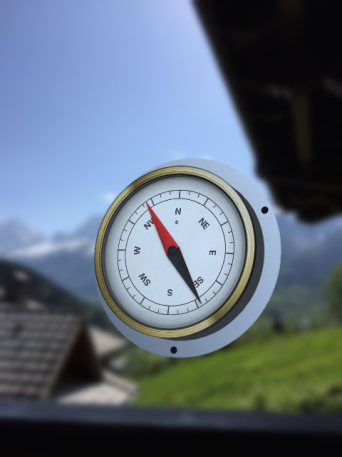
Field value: 325 °
